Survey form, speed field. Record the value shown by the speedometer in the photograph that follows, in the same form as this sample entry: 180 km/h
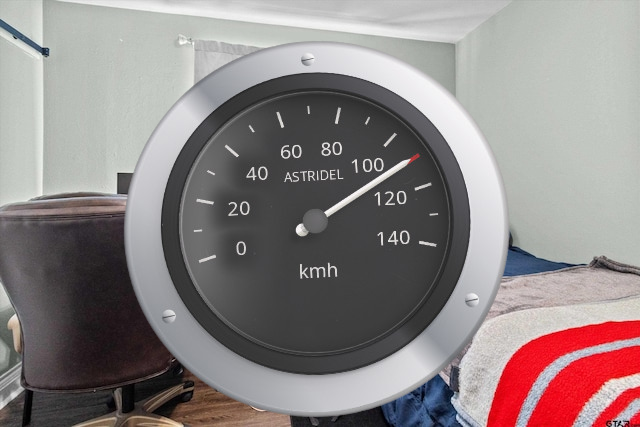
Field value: 110 km/h
